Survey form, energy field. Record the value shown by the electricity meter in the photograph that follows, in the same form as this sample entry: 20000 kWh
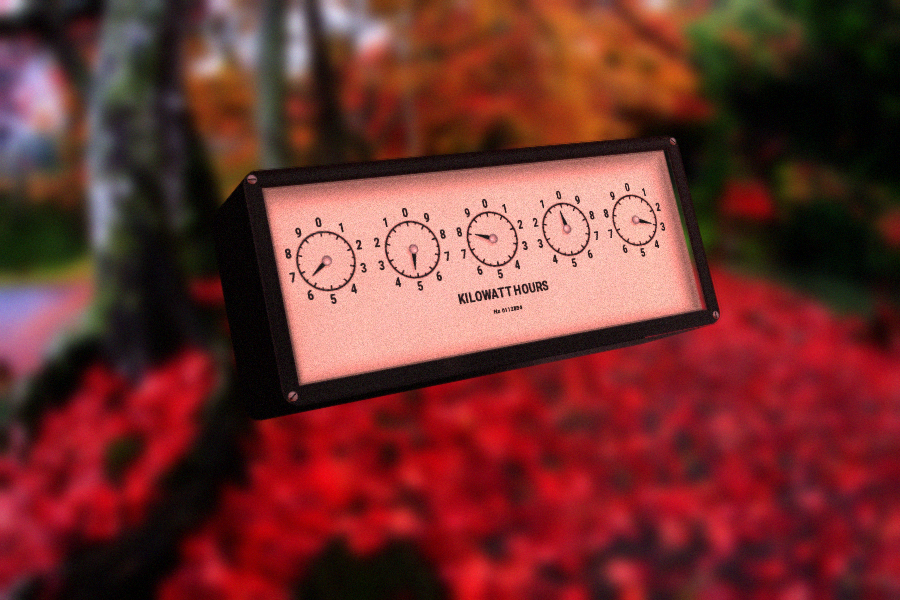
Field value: 64803 kWh
